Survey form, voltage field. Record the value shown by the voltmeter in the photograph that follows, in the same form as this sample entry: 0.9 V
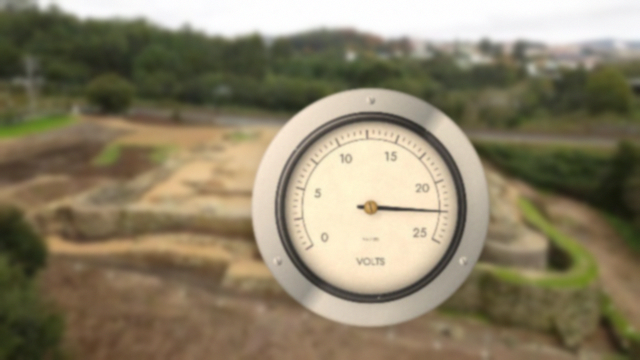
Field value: 22.5 V
